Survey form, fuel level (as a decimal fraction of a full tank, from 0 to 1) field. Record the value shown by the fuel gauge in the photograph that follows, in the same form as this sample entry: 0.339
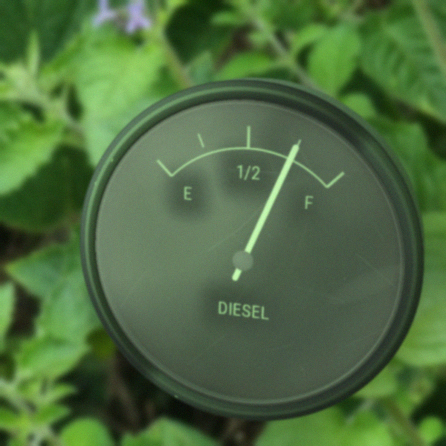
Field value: 0.75
